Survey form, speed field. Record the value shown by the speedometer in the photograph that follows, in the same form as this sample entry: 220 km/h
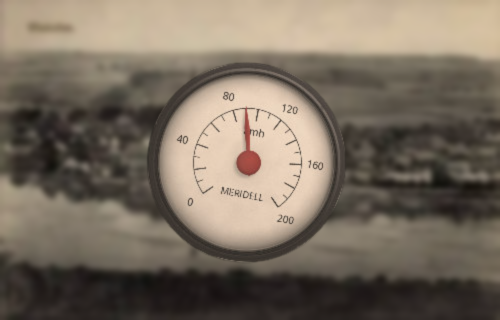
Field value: 90 km/h
